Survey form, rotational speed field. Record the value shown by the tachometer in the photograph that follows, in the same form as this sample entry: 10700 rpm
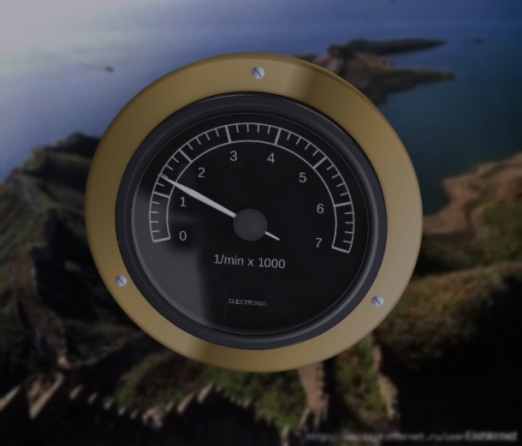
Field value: 1400 rpm
